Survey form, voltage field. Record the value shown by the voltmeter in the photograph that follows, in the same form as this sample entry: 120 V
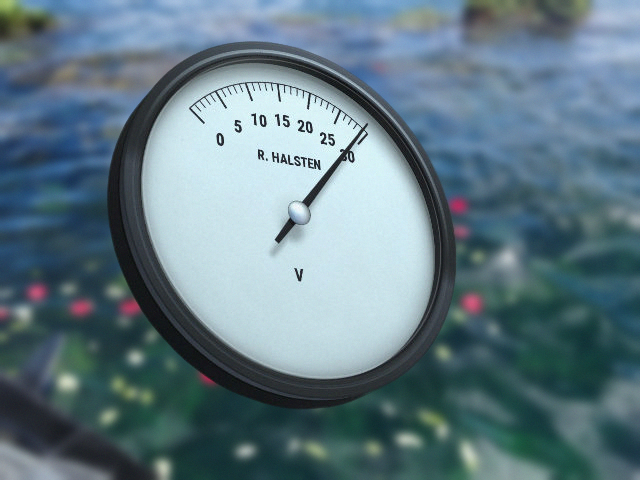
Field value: 29 V
